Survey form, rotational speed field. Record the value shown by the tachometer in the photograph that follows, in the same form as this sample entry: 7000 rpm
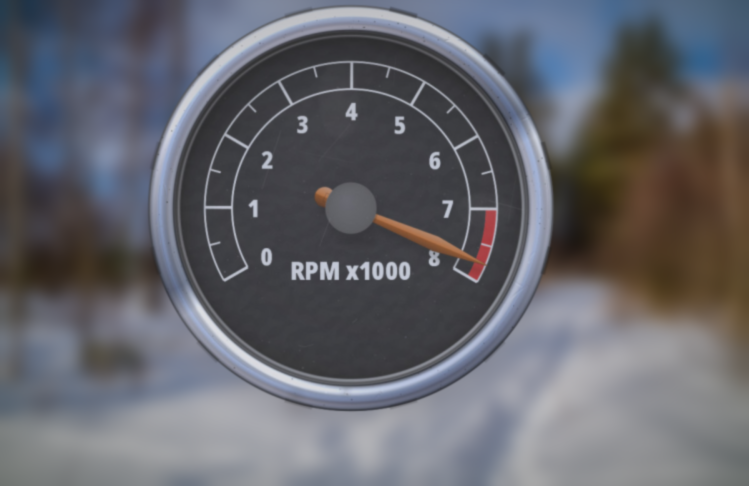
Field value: 7750 rpm
